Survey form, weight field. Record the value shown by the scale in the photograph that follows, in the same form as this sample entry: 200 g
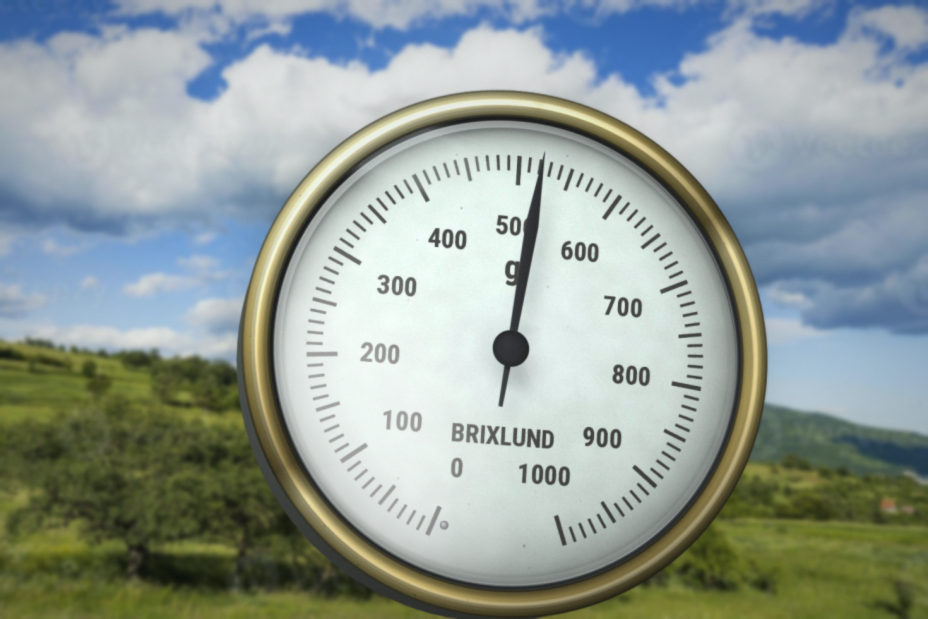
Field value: 520 g
